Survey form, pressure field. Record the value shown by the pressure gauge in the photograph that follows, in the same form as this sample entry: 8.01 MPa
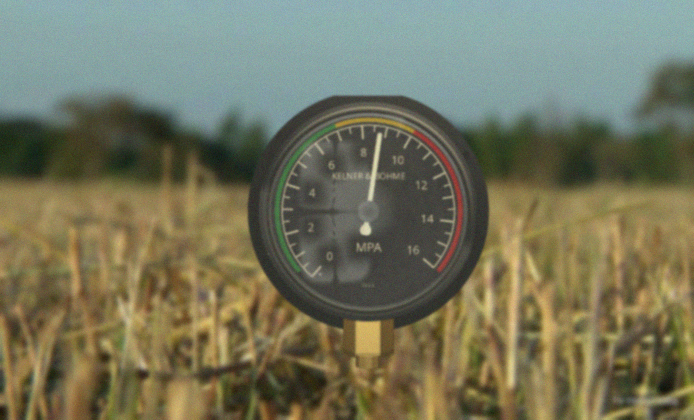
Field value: 8.75 MPa
